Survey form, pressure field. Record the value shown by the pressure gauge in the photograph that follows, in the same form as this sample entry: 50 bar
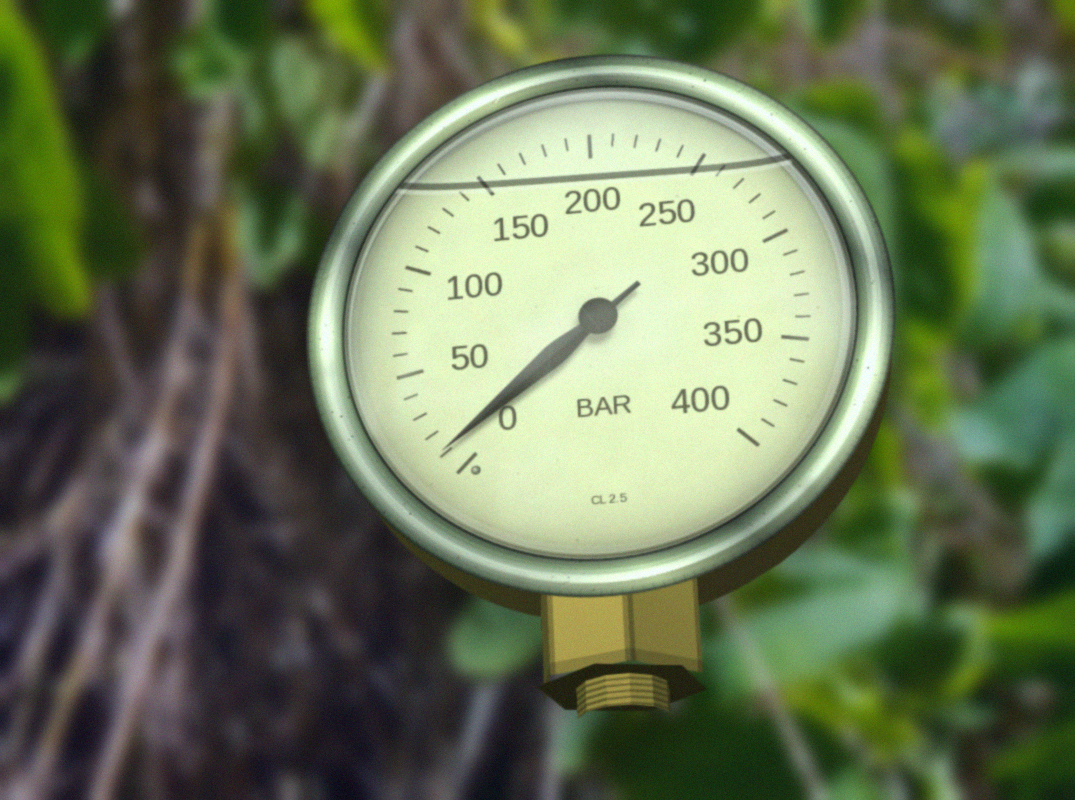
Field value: 10 bar
